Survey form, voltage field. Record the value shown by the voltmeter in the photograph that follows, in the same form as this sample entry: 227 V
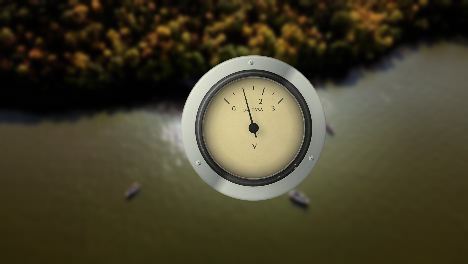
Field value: 1 V
